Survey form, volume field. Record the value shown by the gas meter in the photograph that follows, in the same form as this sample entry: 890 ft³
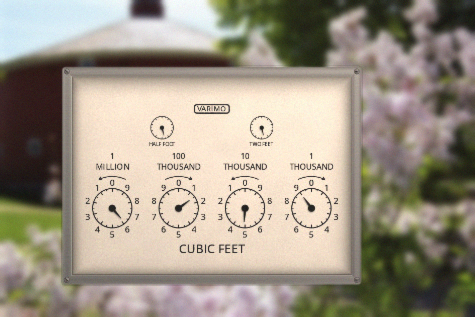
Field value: 614900 ft³
